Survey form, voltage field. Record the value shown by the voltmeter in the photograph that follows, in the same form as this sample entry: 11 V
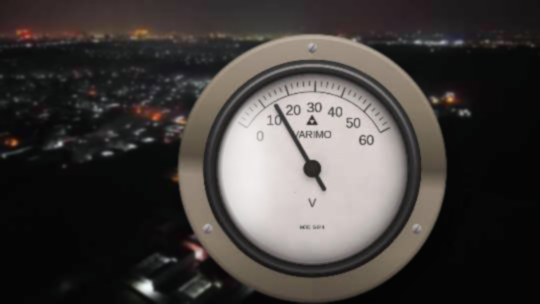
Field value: 14 V
